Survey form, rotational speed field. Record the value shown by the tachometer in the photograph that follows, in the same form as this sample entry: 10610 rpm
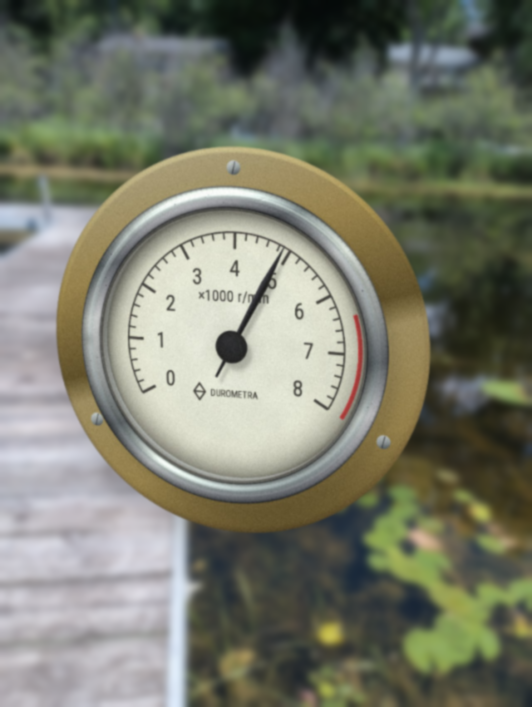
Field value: 4900 rpm
